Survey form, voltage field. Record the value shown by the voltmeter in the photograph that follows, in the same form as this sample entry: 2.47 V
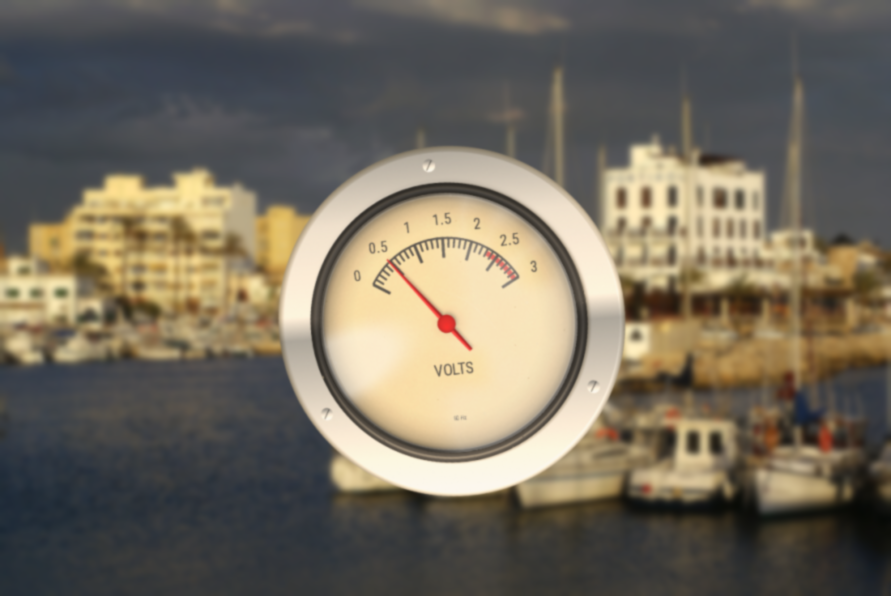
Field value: 0.5 V
